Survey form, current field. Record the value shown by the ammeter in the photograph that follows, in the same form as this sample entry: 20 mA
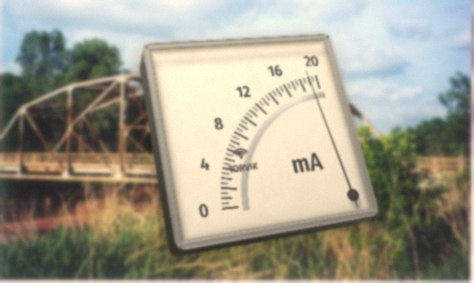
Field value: 19 mA
